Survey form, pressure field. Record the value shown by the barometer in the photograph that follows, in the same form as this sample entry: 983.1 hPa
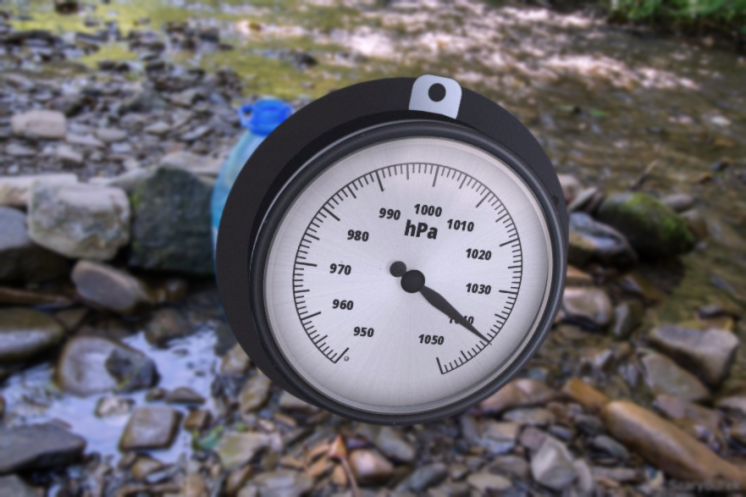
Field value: 1040 hPa
